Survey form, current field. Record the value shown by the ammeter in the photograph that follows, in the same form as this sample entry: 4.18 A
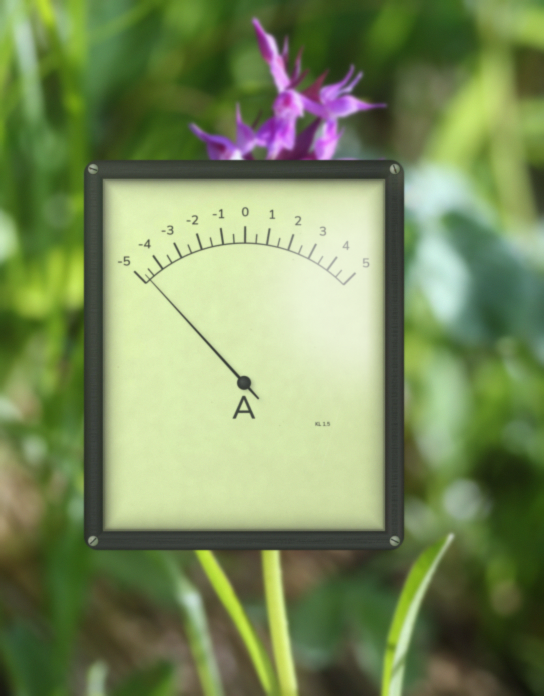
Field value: -4.75 A
